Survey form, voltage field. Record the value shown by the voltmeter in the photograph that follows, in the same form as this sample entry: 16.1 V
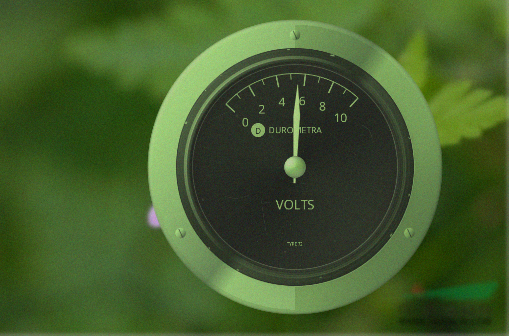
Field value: 5.5 V
